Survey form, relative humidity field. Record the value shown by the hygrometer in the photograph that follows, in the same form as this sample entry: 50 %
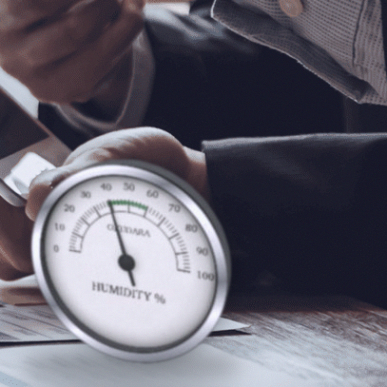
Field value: 40 %
